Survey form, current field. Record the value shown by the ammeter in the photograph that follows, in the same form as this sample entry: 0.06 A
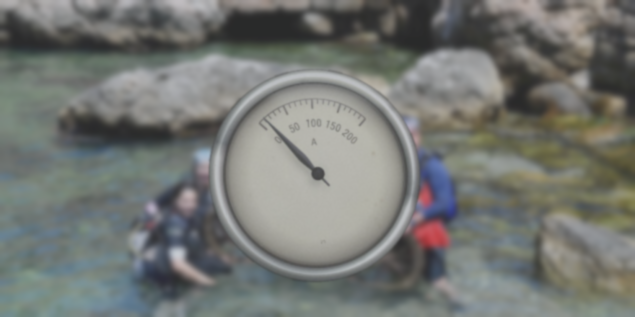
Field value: 10 A
